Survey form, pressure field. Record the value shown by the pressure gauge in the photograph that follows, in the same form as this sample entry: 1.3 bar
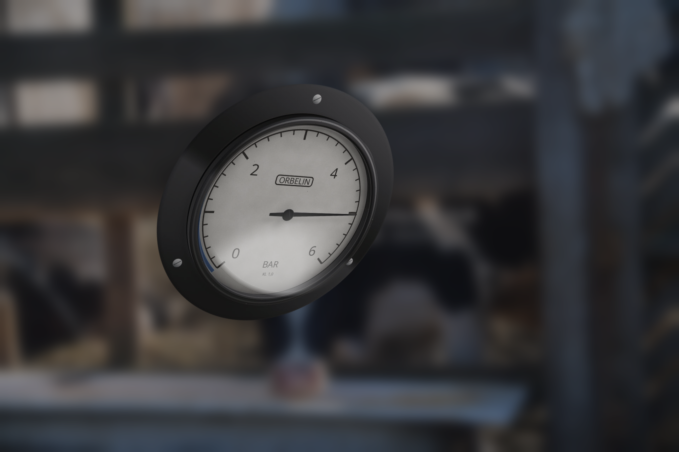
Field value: 5 bar
